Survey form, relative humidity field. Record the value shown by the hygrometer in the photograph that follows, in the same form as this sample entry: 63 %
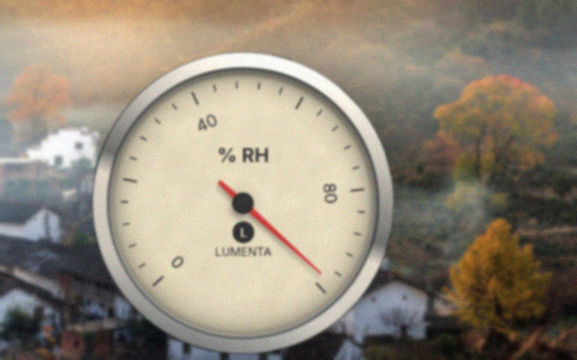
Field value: 98 %
